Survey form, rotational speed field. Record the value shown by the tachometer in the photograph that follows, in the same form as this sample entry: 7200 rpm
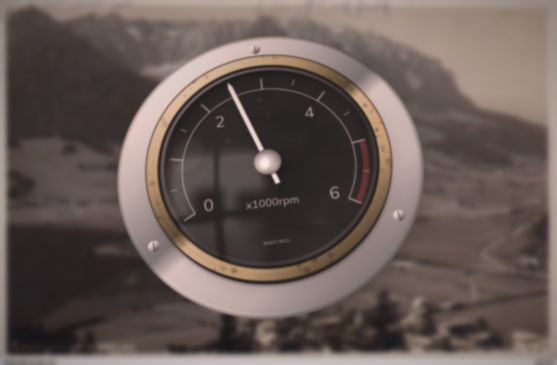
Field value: 2500 rpm
